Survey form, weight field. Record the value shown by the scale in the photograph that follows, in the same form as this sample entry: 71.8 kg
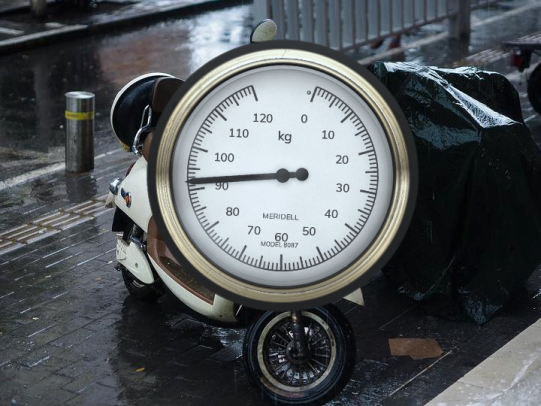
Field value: 92 kg
